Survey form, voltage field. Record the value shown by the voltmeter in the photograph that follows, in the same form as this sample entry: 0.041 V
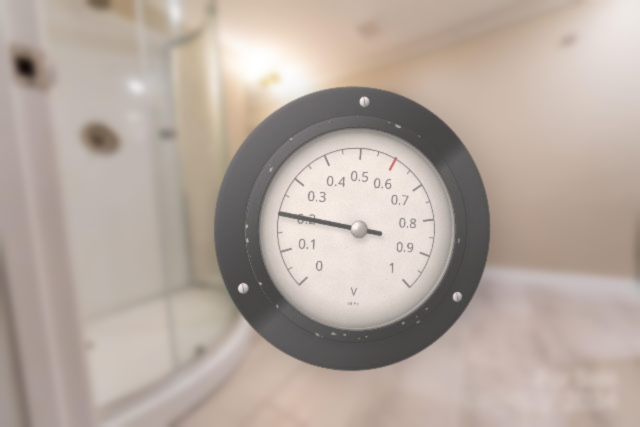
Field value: 0.2 V
